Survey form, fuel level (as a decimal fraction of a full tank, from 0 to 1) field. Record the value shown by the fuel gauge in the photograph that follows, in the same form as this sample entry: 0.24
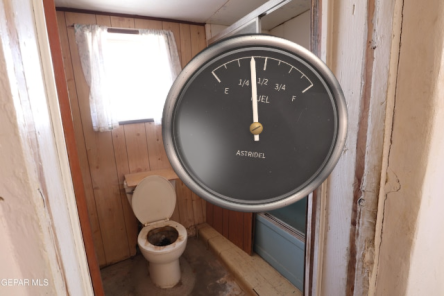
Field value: 0.375
